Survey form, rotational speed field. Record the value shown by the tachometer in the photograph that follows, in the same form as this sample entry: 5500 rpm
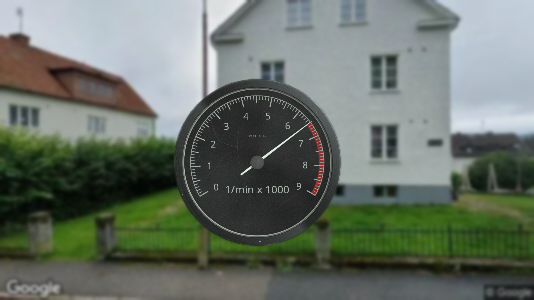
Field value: 6500 rpm
